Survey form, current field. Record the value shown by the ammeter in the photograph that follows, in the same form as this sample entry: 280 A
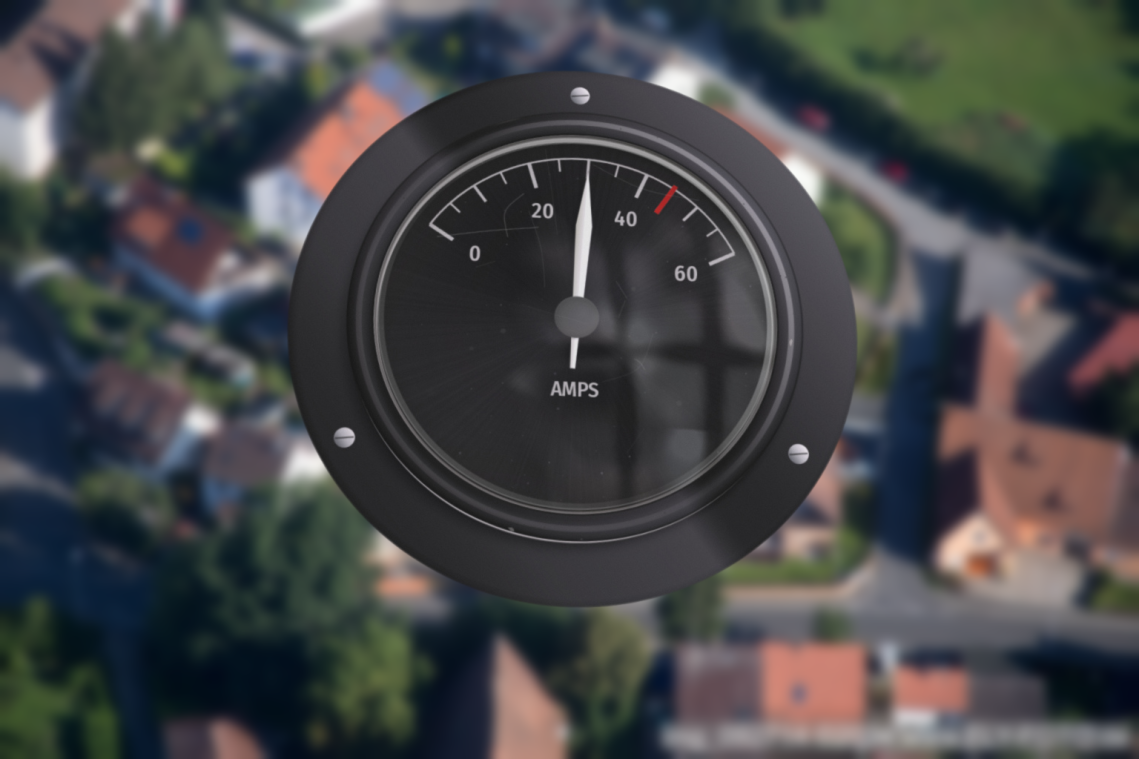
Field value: 30 A
